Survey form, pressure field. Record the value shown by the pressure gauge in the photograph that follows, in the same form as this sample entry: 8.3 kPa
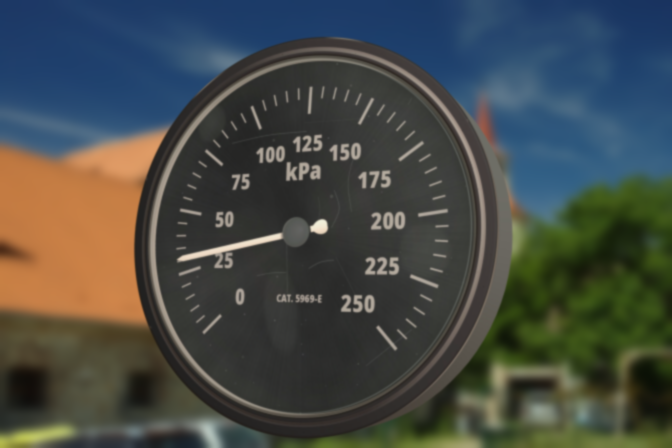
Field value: 30 kPa
